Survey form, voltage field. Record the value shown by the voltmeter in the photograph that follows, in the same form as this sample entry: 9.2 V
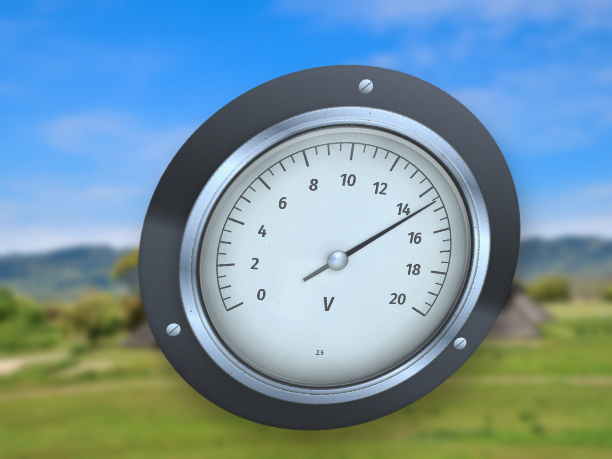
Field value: 14.5 V
